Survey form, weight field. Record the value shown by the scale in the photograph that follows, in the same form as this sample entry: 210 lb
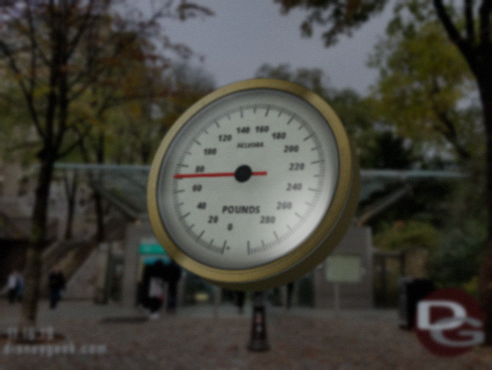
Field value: 70 lb
